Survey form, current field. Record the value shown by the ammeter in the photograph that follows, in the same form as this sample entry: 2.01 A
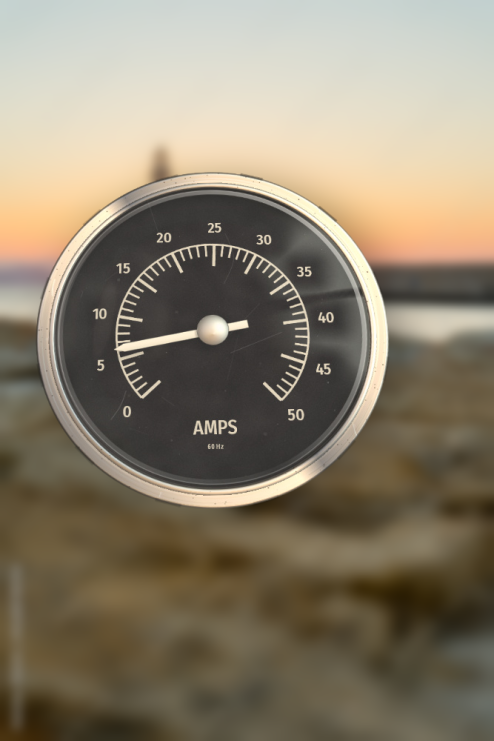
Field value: 6 A
